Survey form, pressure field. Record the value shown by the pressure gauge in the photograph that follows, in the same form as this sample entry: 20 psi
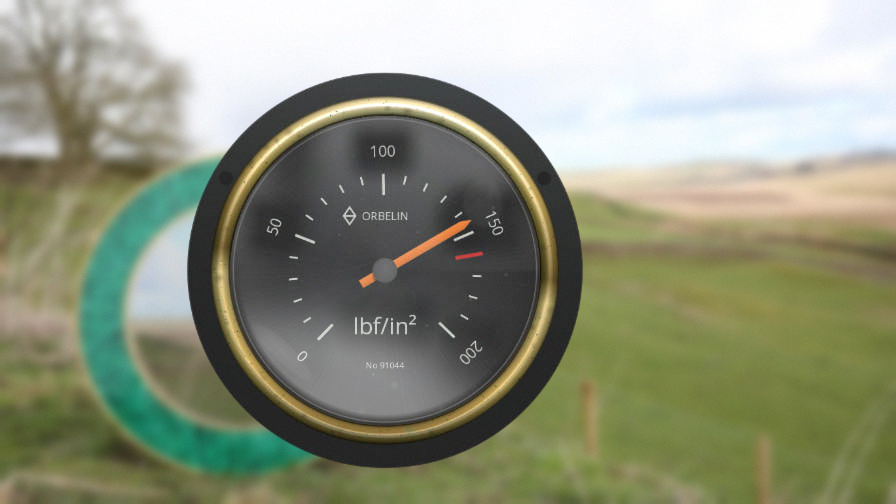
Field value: 145 psi
